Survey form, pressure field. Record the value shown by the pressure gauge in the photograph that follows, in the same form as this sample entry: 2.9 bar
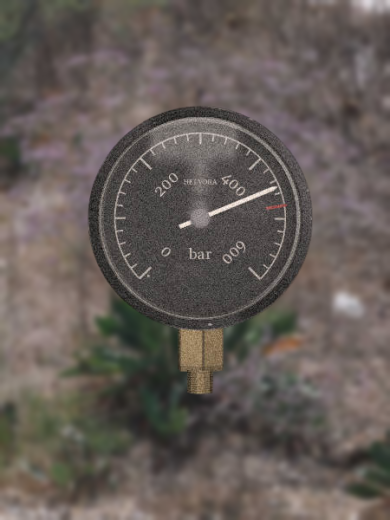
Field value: 450 bar
